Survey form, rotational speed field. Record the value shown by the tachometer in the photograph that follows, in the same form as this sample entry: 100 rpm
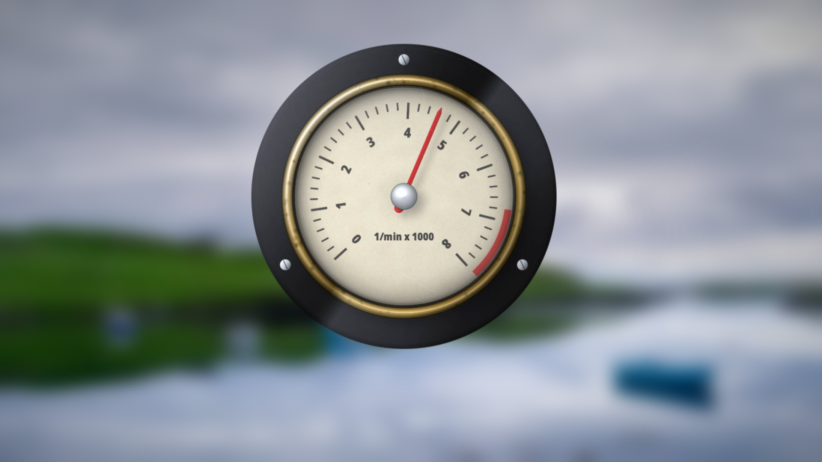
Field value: 4600 rpm
